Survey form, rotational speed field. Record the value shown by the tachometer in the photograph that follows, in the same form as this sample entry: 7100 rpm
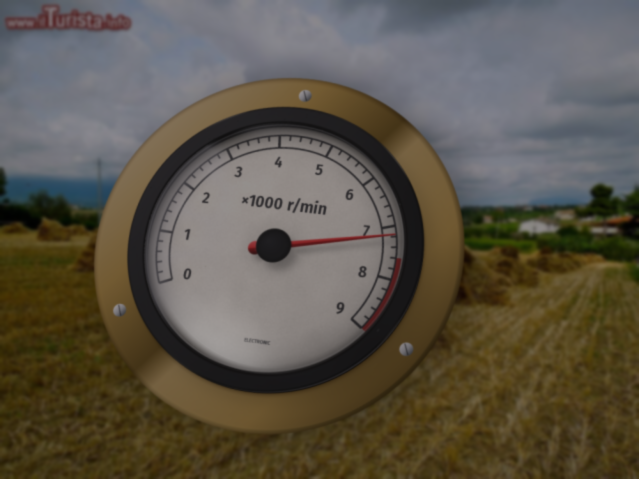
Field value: 7200 rpm
